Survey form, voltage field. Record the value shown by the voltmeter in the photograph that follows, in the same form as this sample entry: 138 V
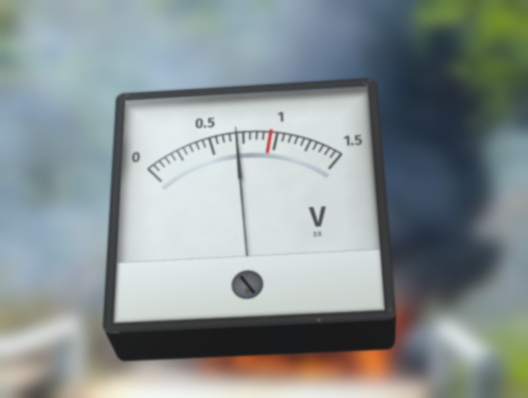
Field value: 0.7 V
